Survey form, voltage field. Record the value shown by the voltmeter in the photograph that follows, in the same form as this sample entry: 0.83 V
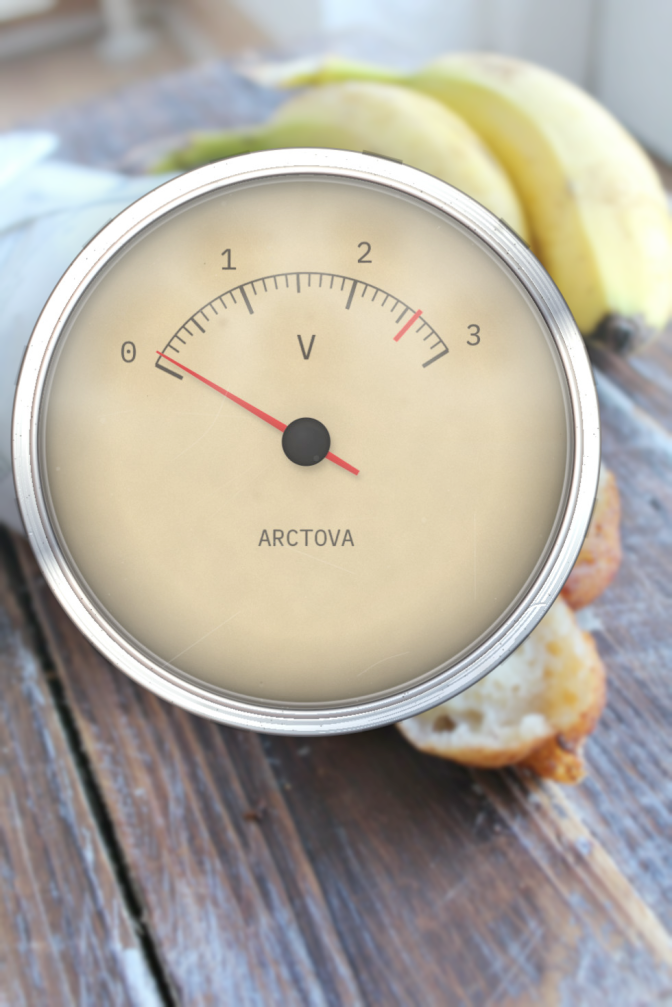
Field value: 0.1 V
